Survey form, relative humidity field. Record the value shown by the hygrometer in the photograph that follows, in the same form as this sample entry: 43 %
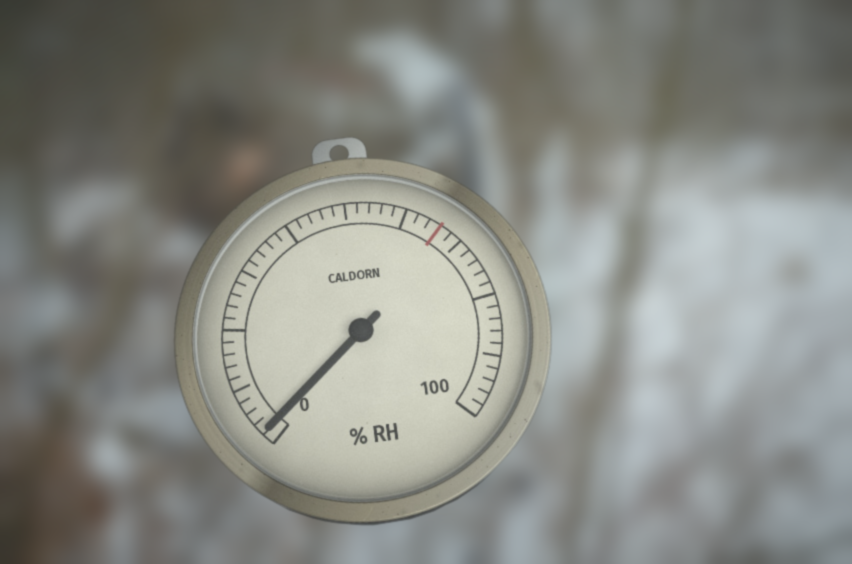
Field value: 2 %
